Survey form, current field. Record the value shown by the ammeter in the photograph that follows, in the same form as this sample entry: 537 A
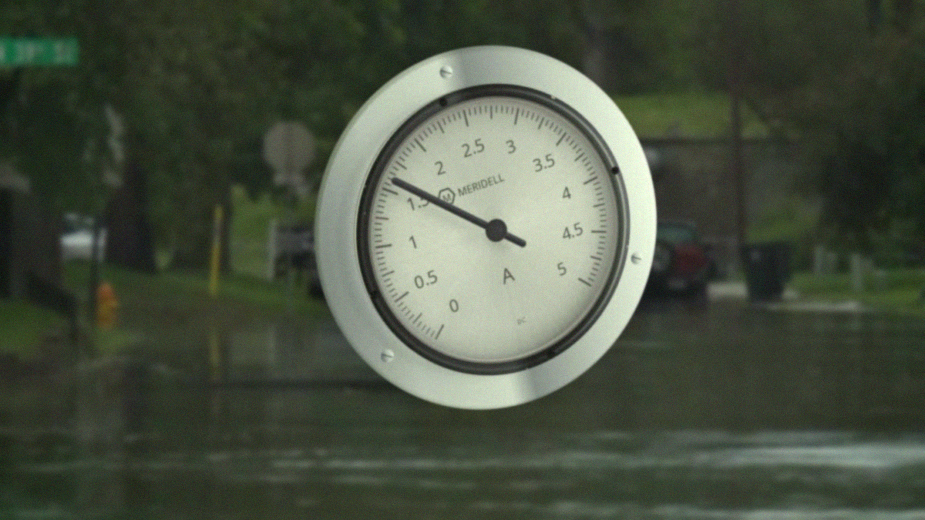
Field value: 1.6 A
